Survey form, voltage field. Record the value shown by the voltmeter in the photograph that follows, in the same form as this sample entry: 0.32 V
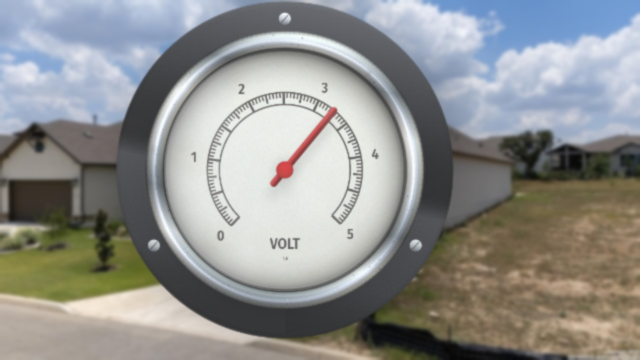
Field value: 3.25 V
